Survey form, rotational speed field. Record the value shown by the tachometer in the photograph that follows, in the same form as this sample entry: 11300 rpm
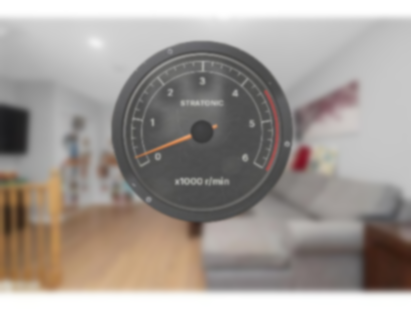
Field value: 200 rpm
